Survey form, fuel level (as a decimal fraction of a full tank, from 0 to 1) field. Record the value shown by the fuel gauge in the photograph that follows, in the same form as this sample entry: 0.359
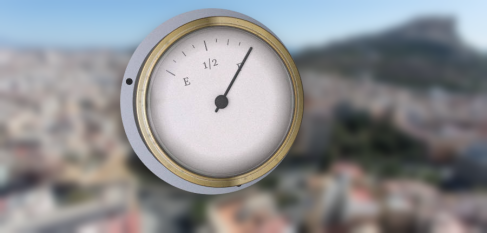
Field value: 1
